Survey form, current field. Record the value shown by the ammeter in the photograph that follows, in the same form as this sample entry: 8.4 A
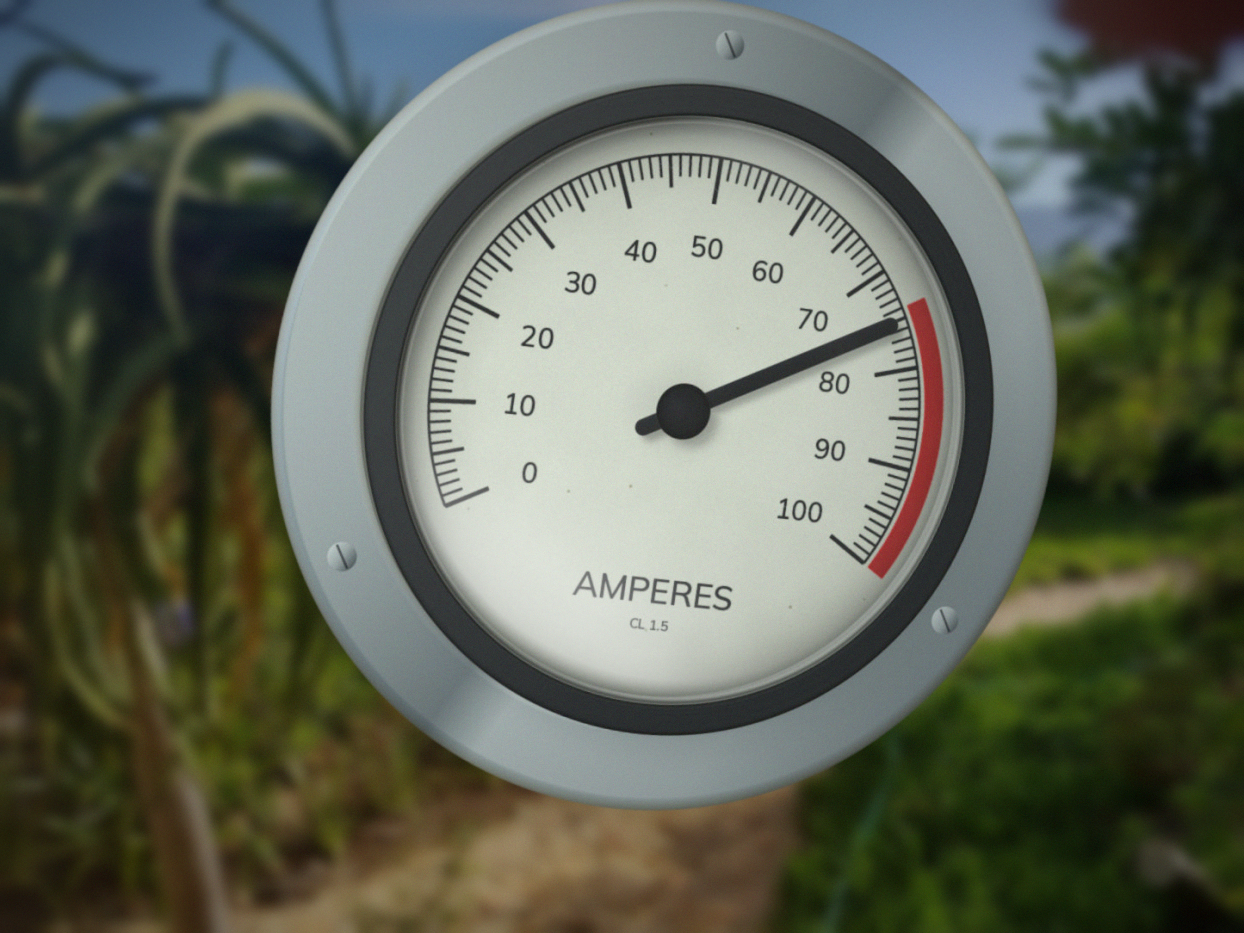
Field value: 75 A
